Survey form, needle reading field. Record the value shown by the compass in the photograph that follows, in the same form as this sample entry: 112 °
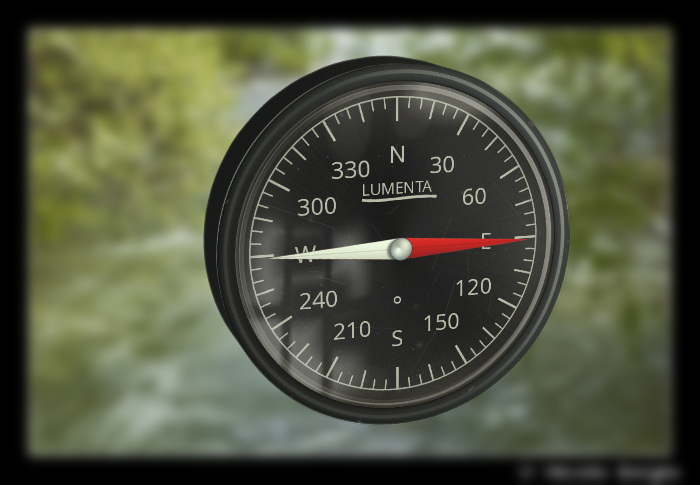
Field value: 90 °
